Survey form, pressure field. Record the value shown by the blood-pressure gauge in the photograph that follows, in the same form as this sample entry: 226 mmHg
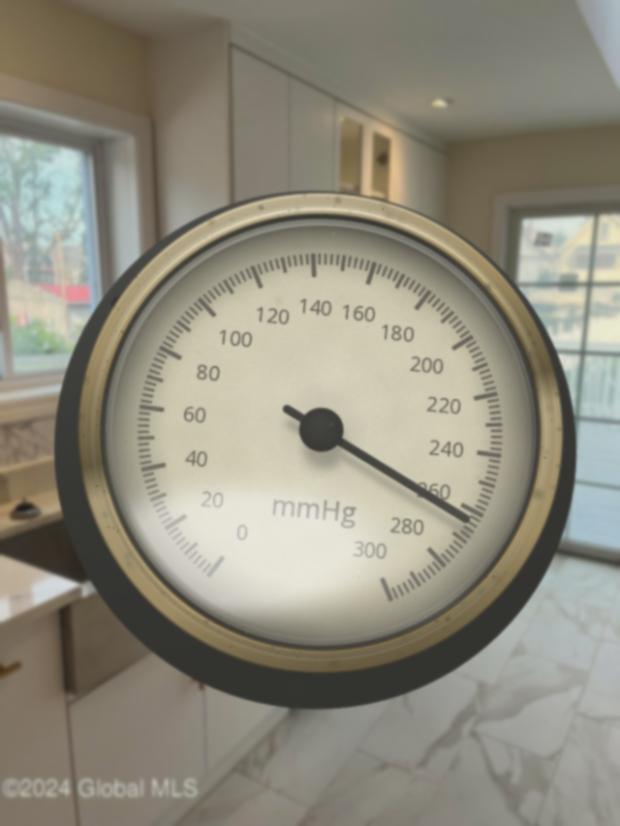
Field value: 264 mmHg
